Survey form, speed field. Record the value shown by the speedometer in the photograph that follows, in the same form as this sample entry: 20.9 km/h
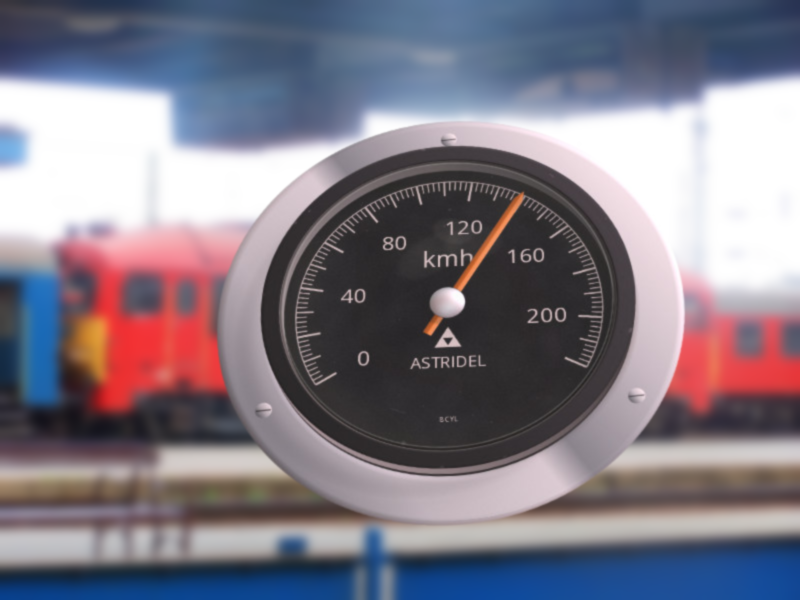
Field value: 140 km/h
